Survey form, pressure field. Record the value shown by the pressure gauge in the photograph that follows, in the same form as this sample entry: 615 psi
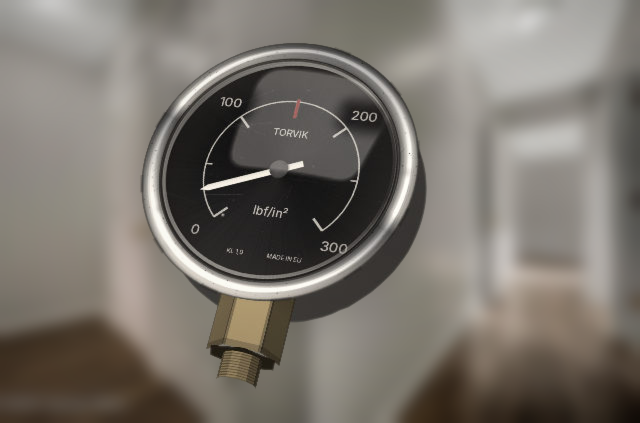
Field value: 25 psi
